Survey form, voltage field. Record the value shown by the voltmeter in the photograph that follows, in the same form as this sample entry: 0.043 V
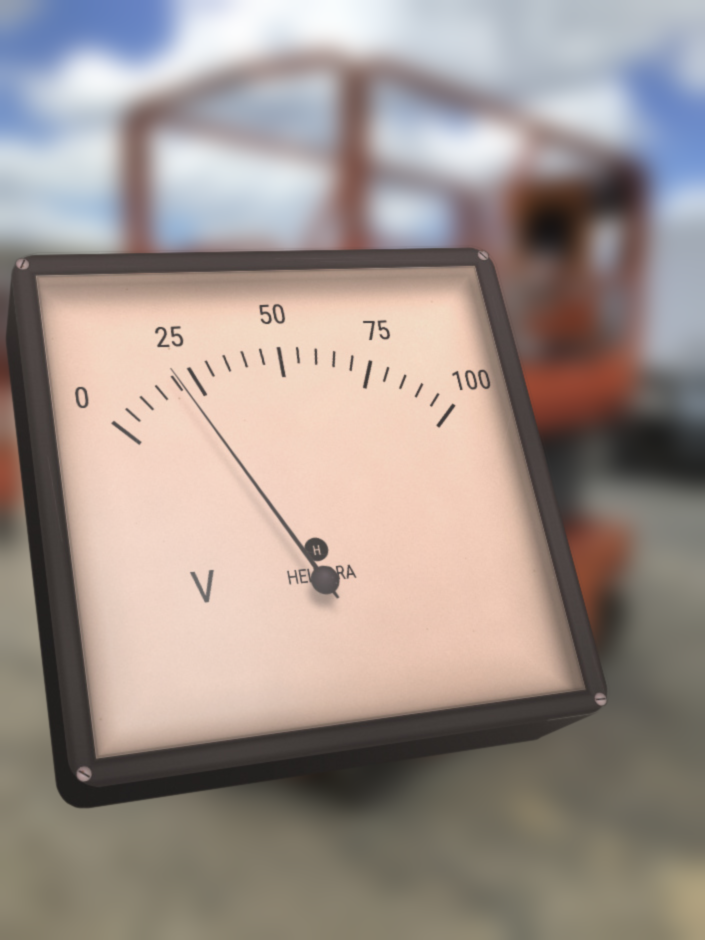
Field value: 20 V
